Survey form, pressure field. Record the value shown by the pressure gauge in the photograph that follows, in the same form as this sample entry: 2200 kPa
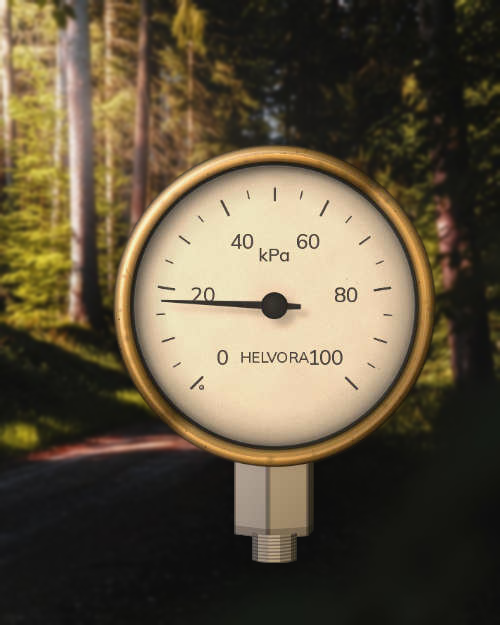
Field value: 17.5 kPa
